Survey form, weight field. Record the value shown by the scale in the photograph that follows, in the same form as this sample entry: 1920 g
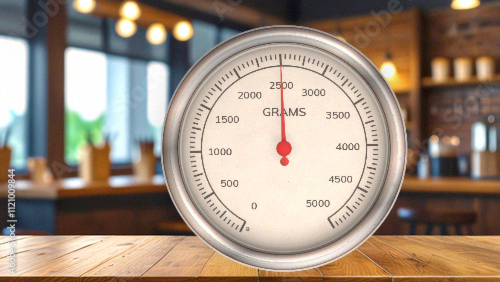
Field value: 2500 g
